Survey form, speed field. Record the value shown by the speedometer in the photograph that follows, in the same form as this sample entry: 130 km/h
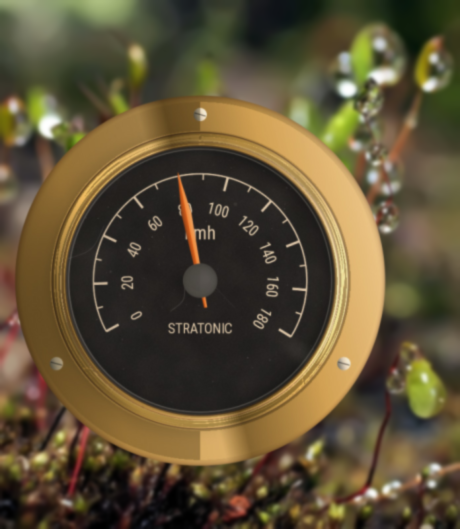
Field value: 80 km/h
